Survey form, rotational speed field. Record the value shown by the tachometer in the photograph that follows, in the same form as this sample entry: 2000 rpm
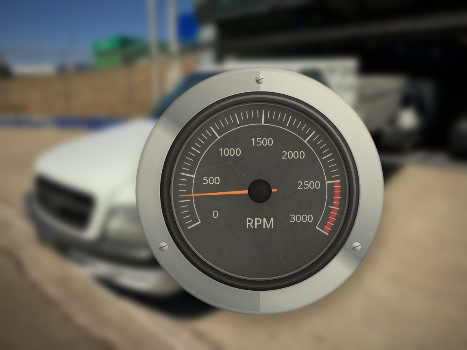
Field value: 300 rpm
